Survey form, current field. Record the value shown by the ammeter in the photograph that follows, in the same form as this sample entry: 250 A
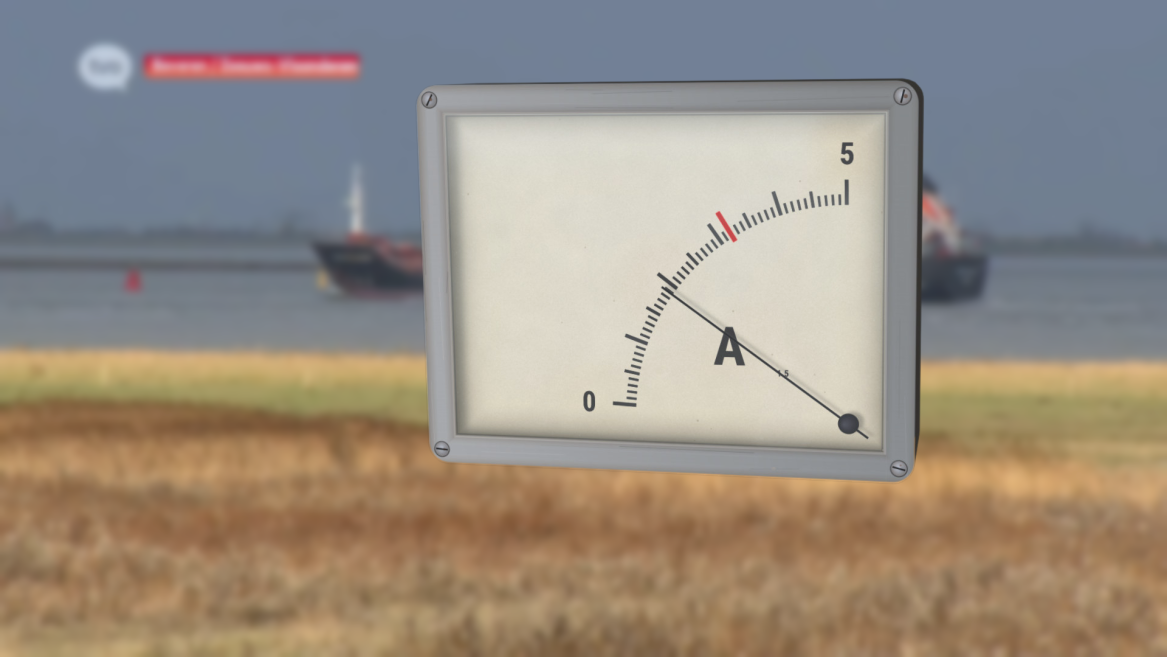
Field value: 1.9 A
